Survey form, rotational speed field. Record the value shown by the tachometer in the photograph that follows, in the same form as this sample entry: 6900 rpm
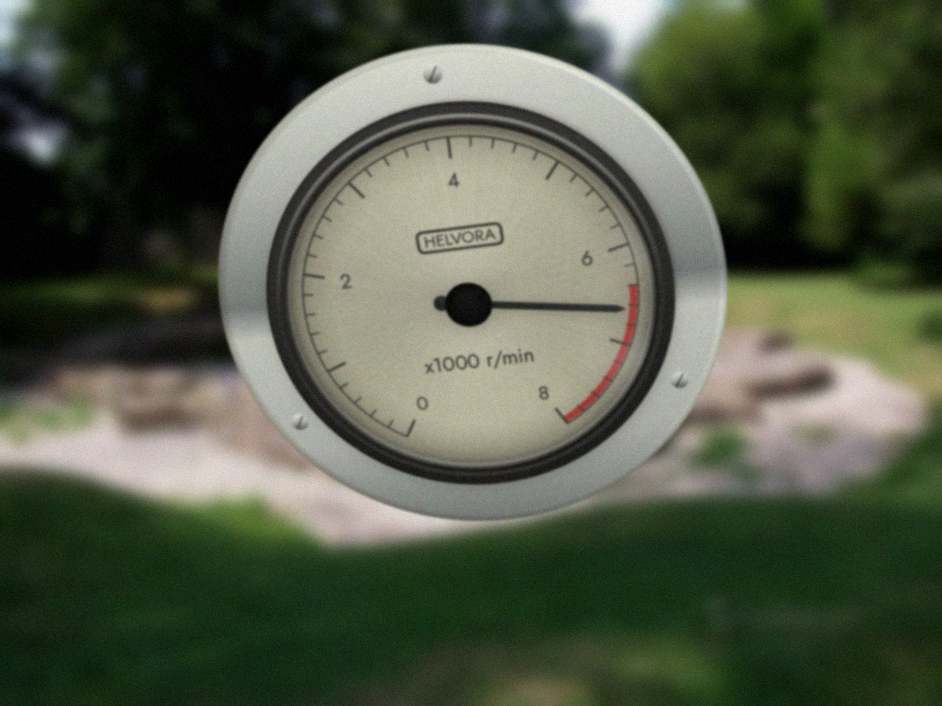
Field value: 6600 rpm
